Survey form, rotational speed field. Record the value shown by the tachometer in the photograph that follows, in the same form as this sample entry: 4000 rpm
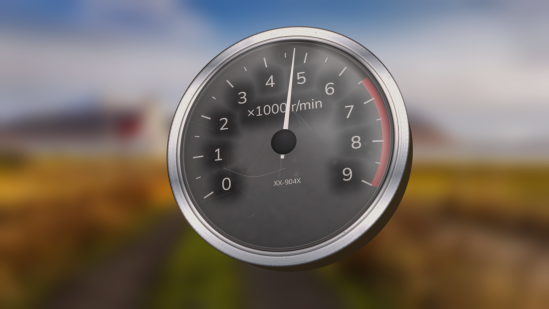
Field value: 4750 rpm
